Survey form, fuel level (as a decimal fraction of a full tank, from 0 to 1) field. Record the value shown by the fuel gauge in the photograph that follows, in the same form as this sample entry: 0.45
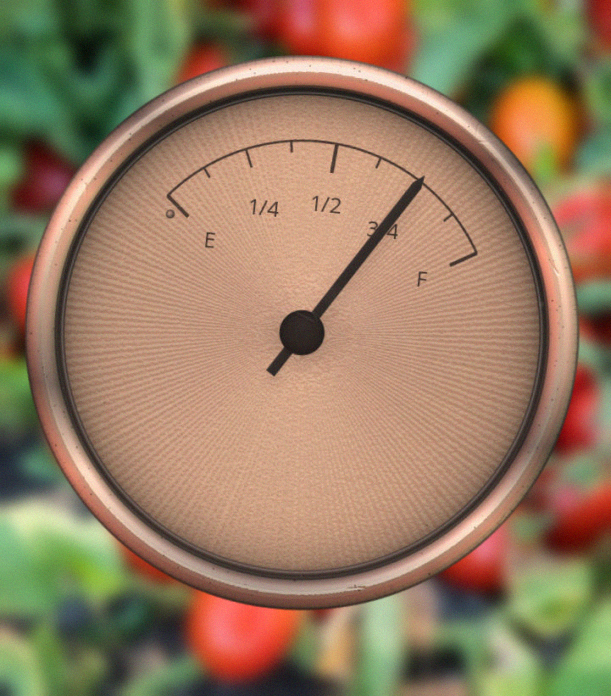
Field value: 0.75
